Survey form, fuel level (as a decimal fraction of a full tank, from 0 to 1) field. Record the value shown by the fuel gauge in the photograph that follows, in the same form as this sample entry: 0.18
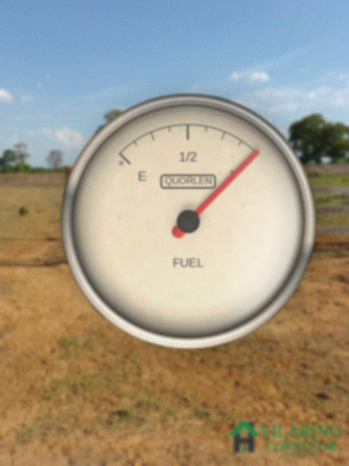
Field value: 1
